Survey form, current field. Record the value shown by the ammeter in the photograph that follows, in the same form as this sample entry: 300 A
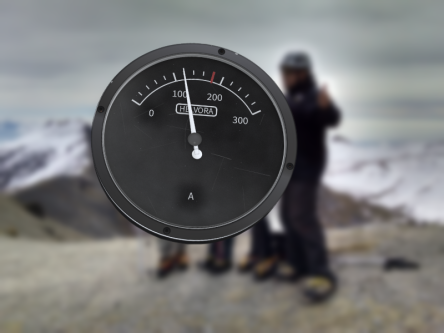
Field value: 120 A
